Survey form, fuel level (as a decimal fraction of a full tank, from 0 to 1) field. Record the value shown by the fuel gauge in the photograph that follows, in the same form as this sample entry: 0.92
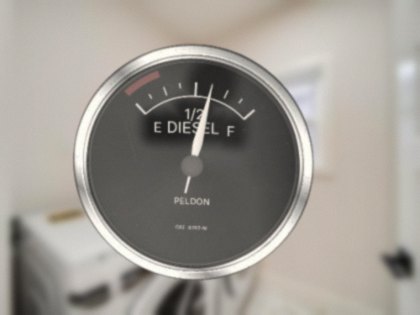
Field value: 0.625
